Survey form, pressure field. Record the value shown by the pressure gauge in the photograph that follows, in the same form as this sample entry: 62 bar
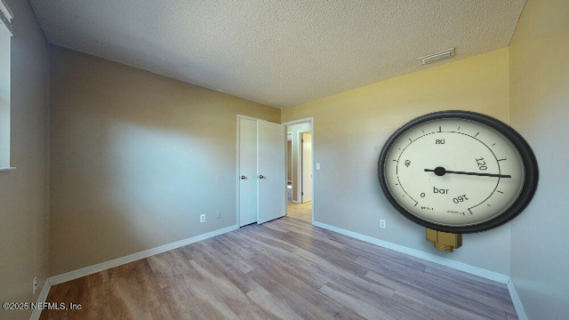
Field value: 130 bar
